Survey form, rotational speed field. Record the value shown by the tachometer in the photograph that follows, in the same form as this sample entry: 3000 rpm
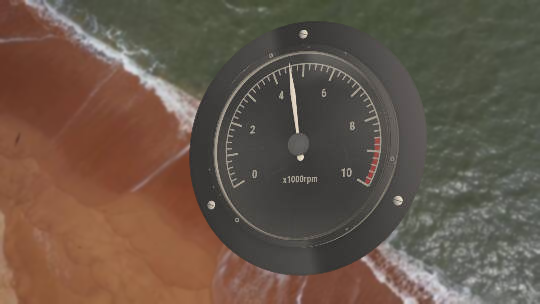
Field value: 4600 rpm
